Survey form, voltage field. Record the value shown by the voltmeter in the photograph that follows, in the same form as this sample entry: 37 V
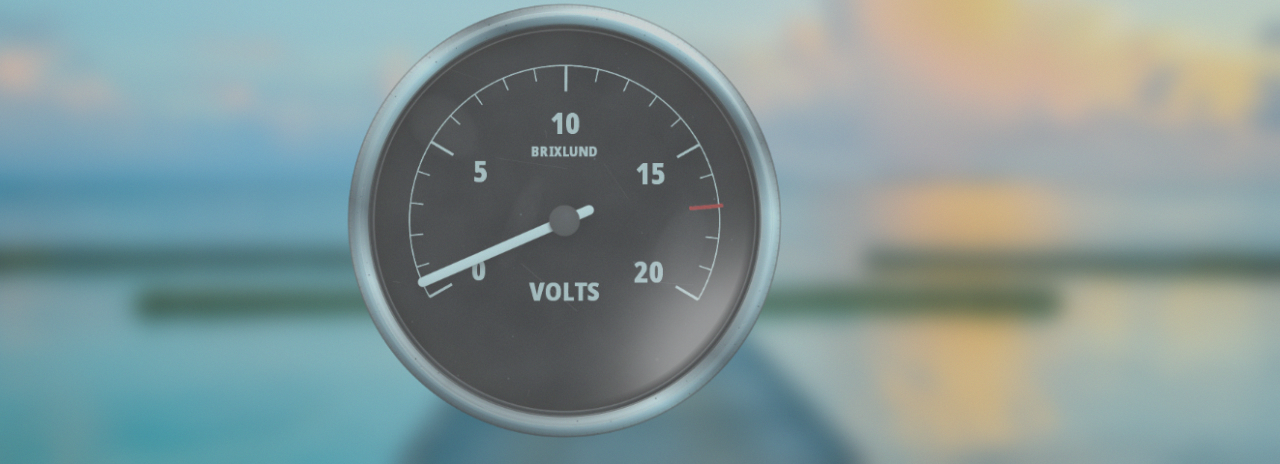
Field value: 0.5 V
